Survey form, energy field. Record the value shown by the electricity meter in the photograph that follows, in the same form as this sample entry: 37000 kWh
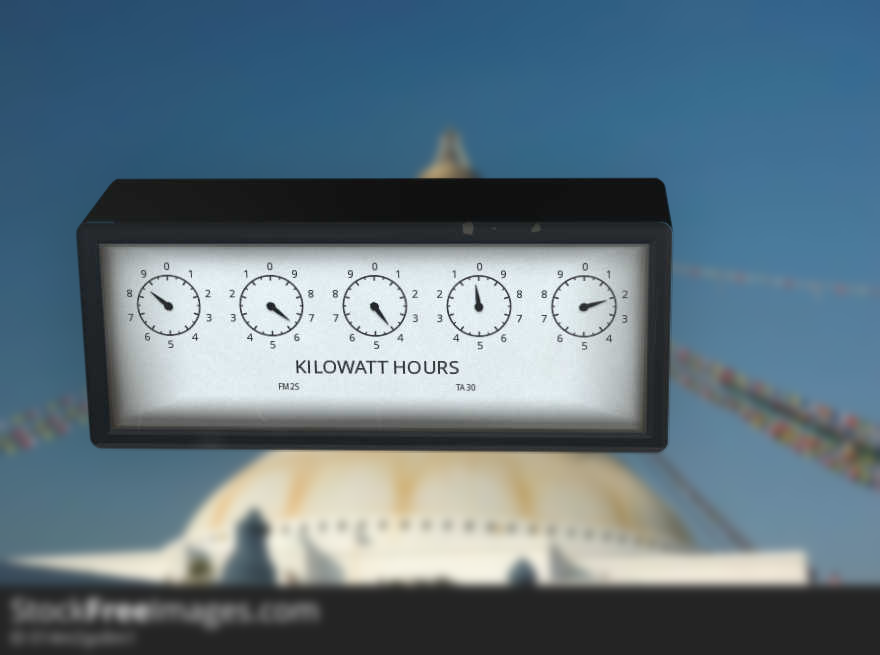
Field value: 86402 kWh
